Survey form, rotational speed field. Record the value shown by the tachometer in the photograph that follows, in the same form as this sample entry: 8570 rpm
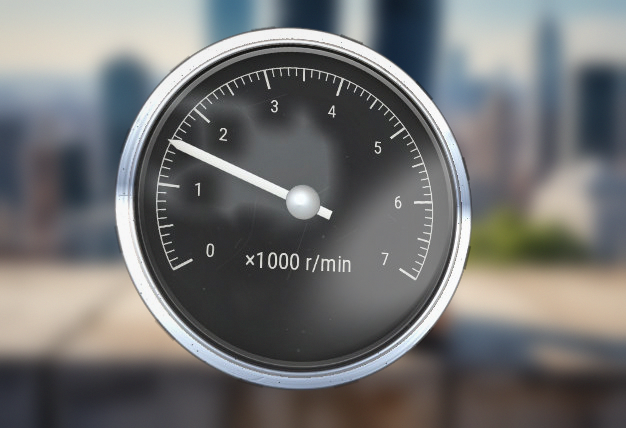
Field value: 1500 rpm
